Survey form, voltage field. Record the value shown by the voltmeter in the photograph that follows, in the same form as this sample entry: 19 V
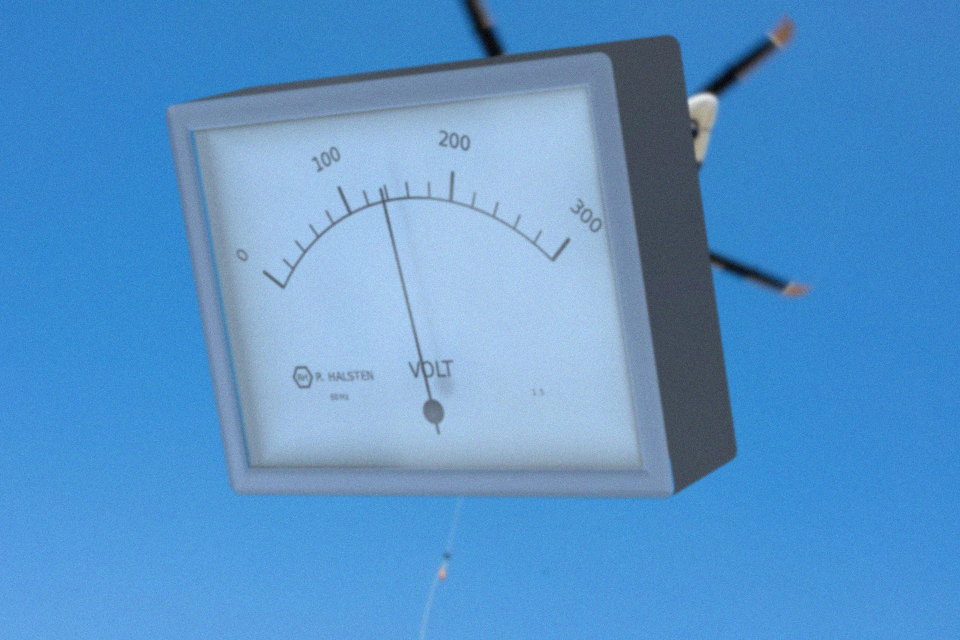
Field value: 140 V
